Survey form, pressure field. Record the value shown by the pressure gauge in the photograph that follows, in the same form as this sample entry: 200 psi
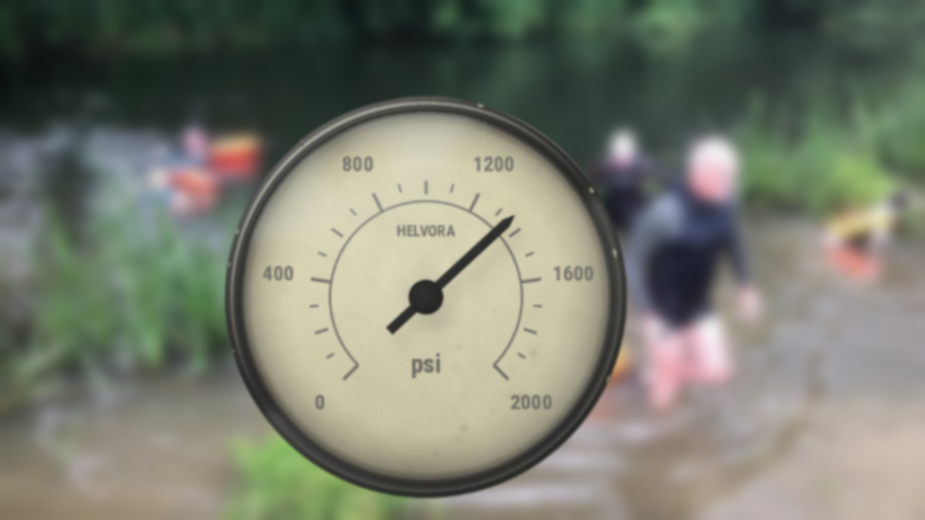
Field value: 1350 psi
